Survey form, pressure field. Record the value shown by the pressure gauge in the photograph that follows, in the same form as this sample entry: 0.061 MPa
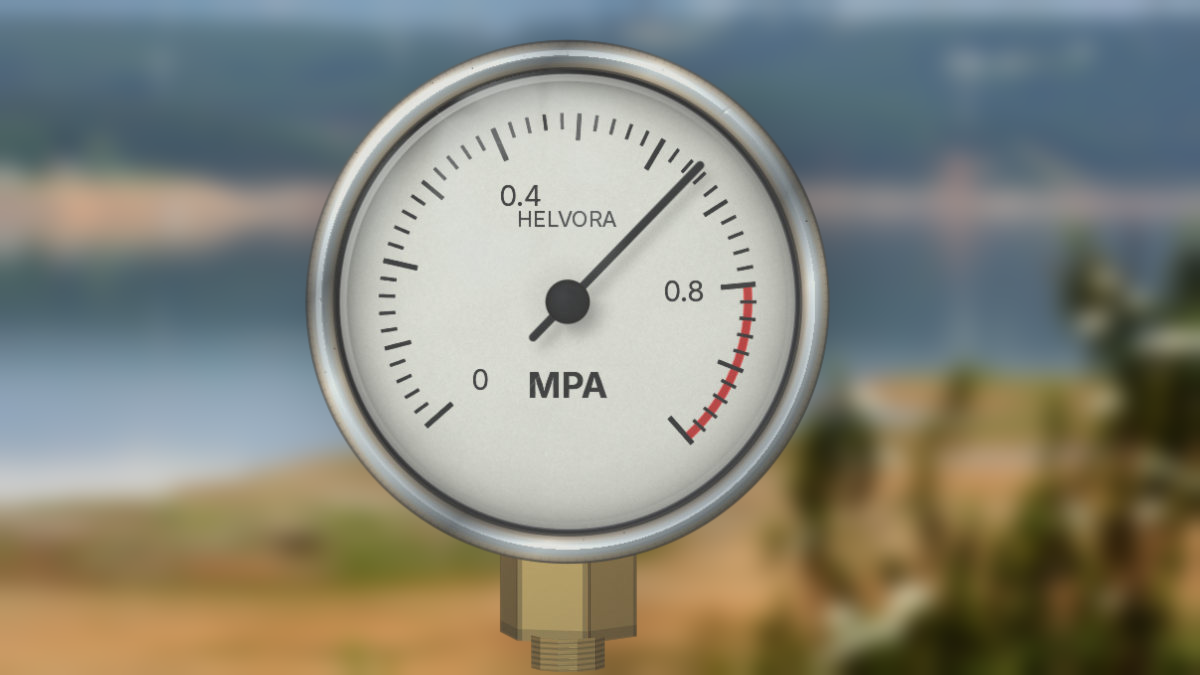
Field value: 0.65 MPa
